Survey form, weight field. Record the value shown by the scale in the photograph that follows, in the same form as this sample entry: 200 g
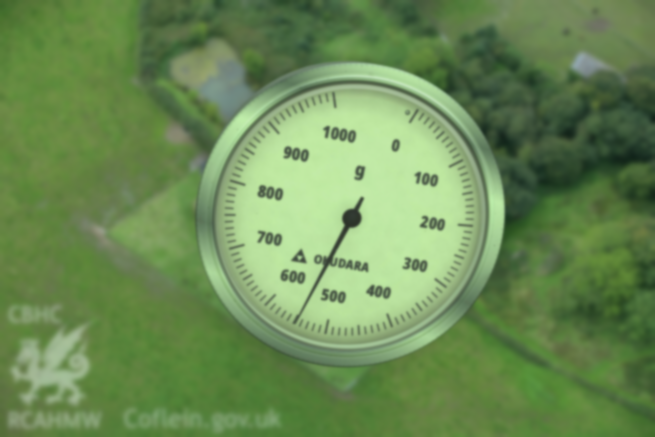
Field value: 550 g
